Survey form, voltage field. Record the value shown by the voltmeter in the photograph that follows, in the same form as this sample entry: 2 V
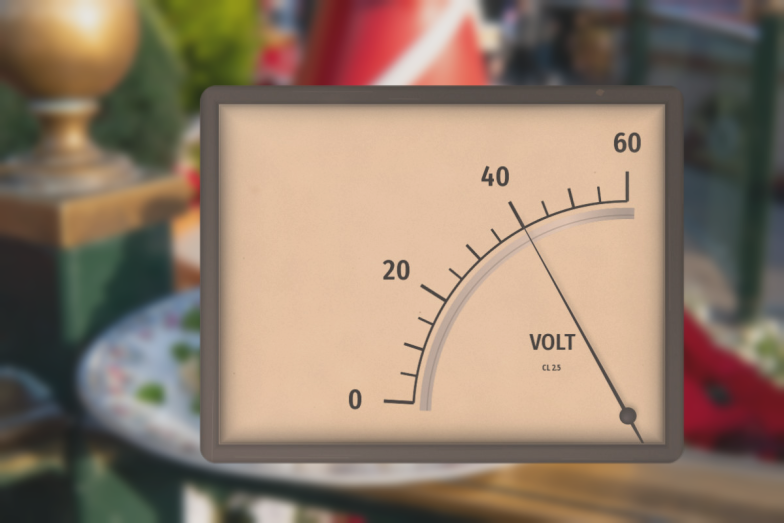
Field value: 40 V
